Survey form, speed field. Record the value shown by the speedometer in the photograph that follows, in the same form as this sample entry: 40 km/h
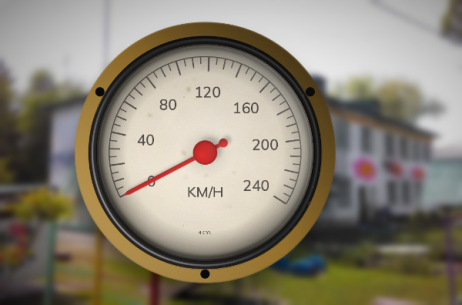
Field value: 0 km/h
